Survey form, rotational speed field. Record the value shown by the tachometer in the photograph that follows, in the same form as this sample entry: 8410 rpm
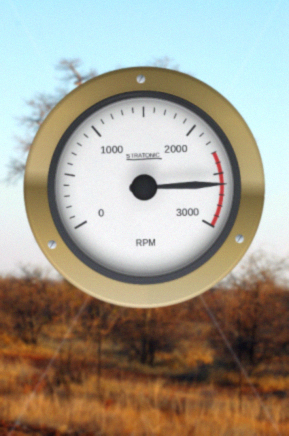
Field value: 2600 rpm
